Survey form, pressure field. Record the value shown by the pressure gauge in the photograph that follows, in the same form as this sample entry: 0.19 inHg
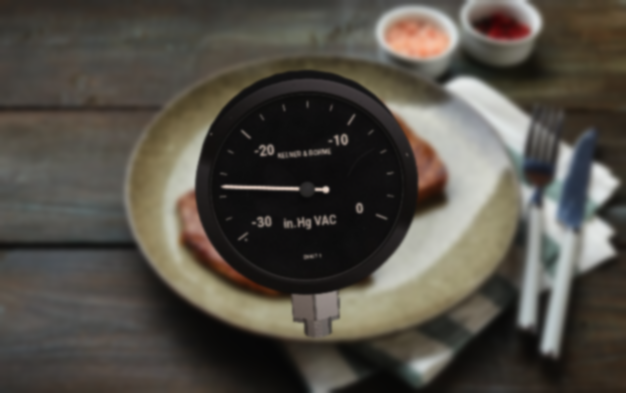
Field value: -25 inHg
